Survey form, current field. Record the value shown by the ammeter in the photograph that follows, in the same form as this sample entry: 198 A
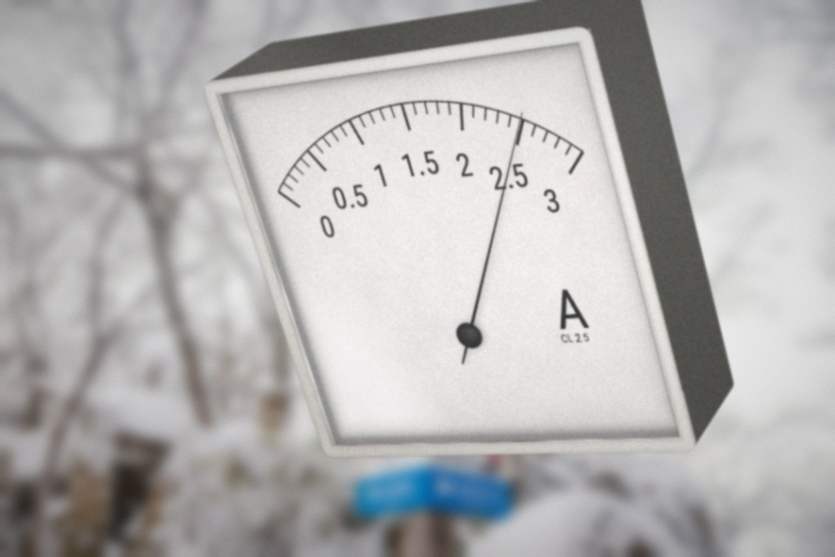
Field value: 2.5 A
